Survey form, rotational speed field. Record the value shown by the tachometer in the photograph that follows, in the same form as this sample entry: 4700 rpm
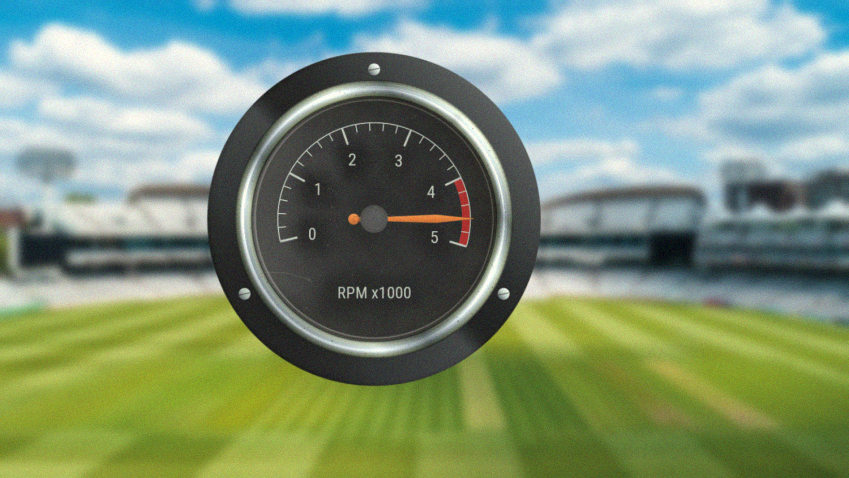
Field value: 4600 rpm
